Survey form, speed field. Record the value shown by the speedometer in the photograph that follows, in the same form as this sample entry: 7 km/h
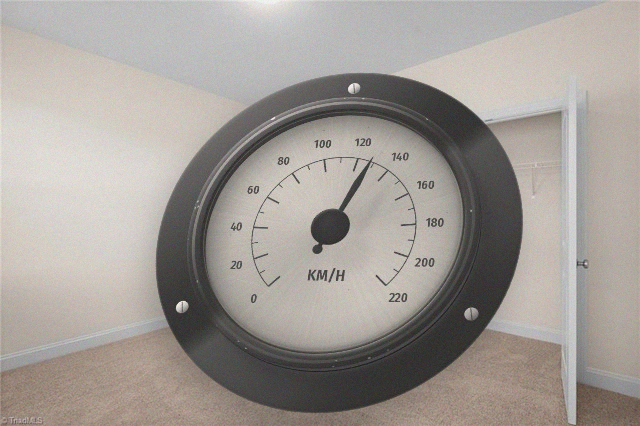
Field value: 130 km/h
